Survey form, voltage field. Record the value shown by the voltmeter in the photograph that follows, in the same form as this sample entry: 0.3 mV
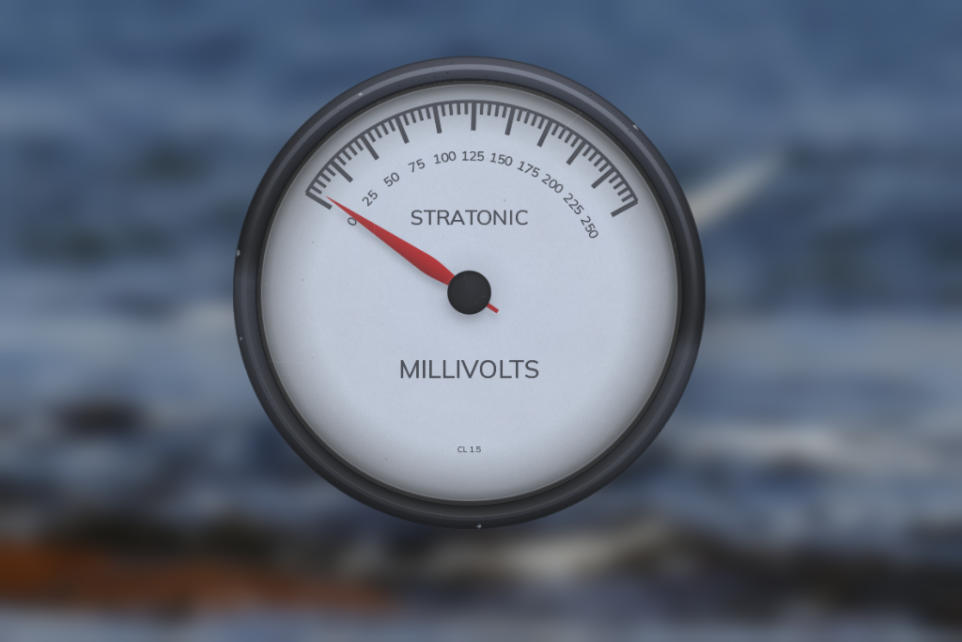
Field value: 5 mV
